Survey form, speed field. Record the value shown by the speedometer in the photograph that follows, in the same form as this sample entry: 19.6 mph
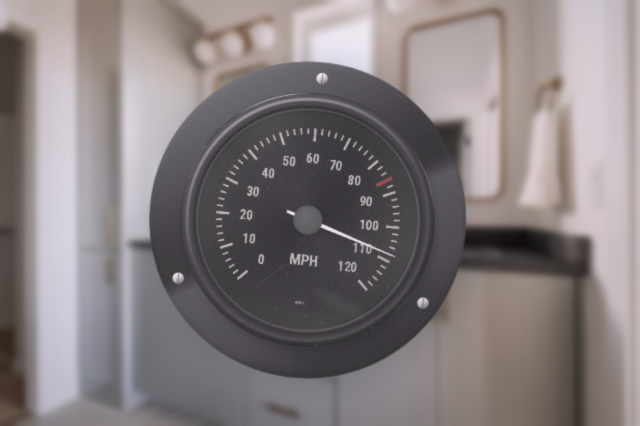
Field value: 108 mph
